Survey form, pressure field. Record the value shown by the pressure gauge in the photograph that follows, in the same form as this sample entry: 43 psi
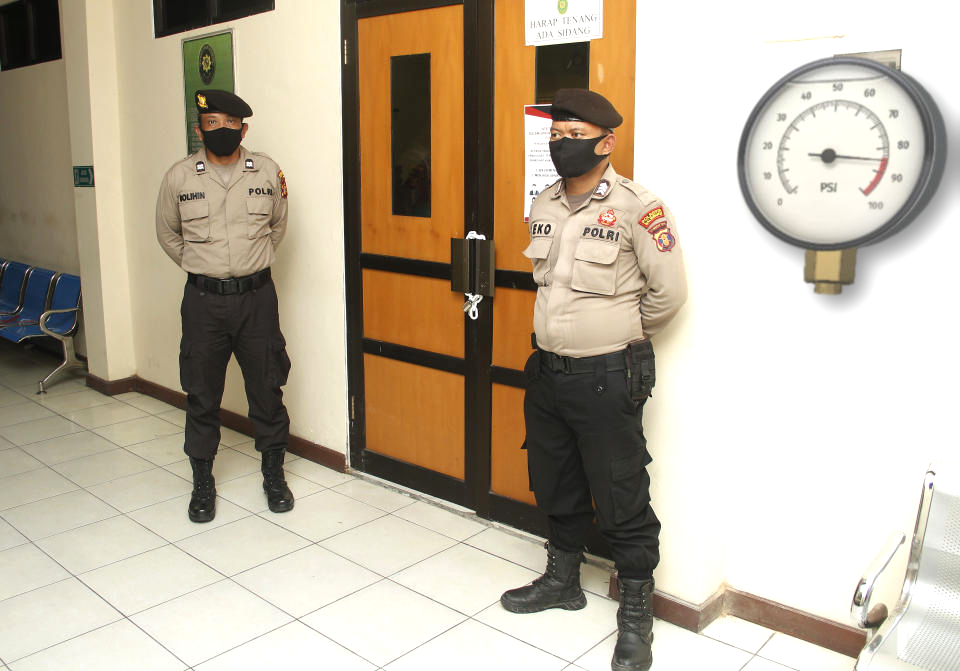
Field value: 85 psi
